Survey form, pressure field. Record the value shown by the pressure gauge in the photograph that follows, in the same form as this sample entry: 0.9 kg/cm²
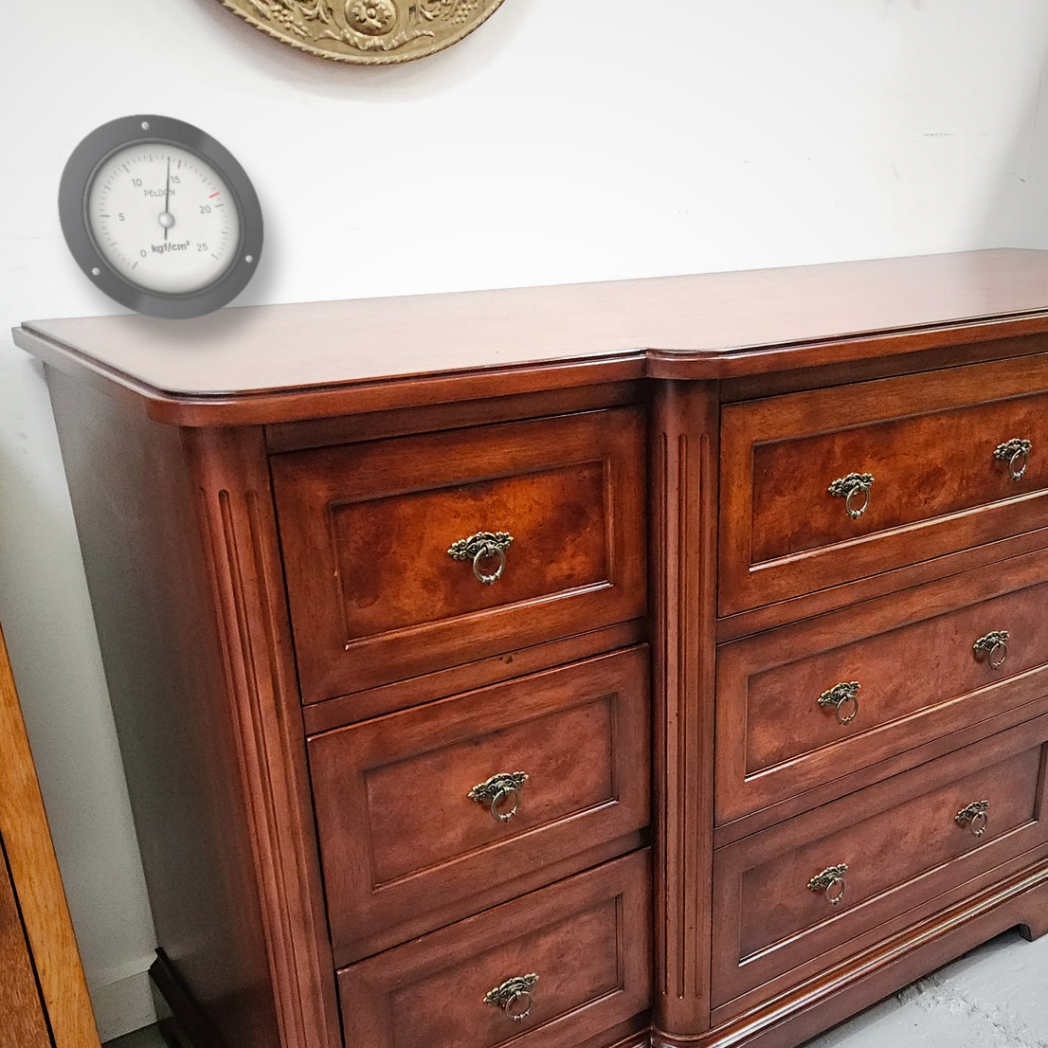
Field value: 14 kg/cm²
